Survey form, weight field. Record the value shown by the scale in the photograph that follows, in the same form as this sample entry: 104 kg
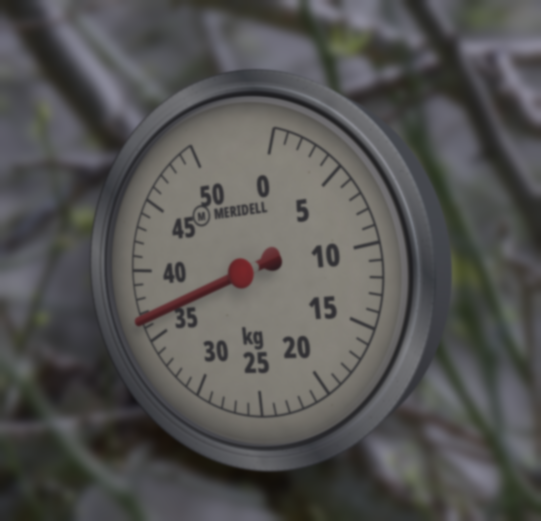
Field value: 36.5 kg
